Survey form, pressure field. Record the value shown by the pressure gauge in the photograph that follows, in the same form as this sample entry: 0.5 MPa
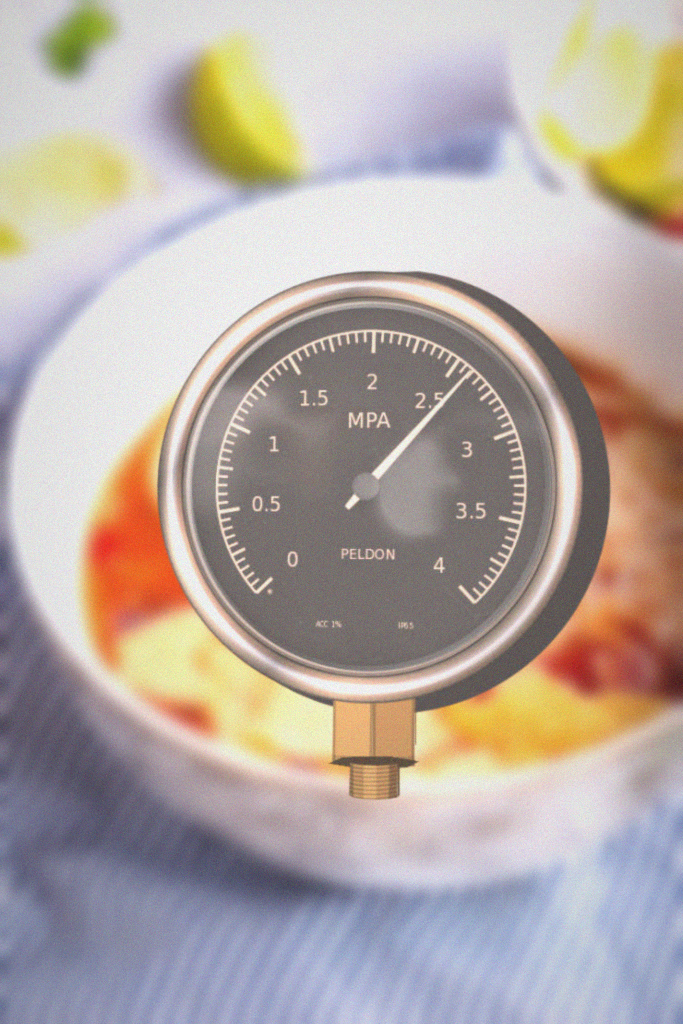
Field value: 2.6 MPa
